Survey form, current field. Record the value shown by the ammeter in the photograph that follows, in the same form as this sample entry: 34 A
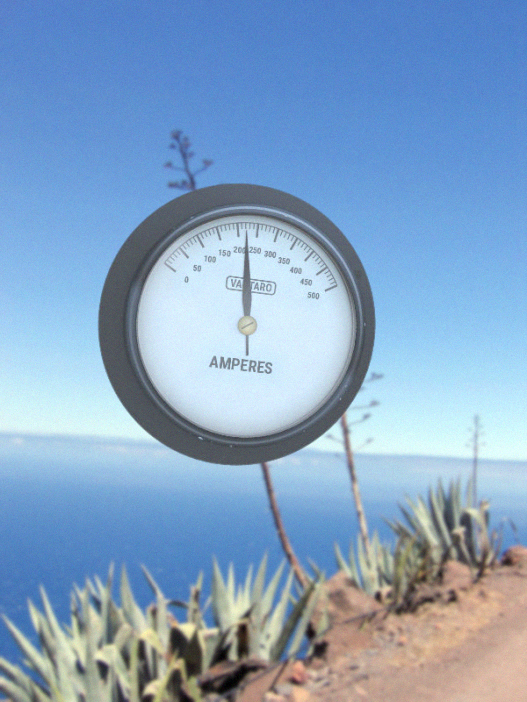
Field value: 220 A
